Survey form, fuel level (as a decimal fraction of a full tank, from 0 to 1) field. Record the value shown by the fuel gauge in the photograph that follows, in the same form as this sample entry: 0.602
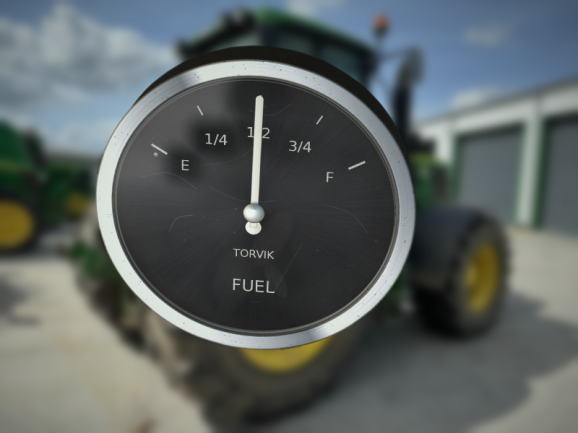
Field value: 0.5
